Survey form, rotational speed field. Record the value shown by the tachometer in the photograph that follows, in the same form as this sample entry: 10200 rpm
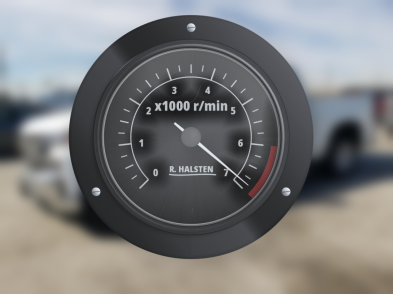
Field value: 6875 rpm
